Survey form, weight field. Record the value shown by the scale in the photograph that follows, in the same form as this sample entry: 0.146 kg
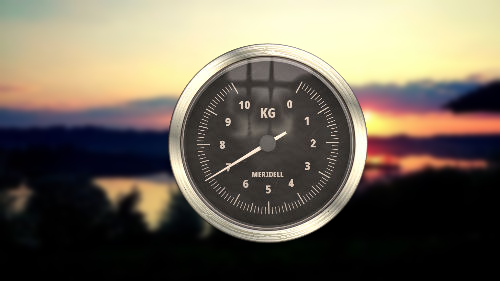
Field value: 7 kg
